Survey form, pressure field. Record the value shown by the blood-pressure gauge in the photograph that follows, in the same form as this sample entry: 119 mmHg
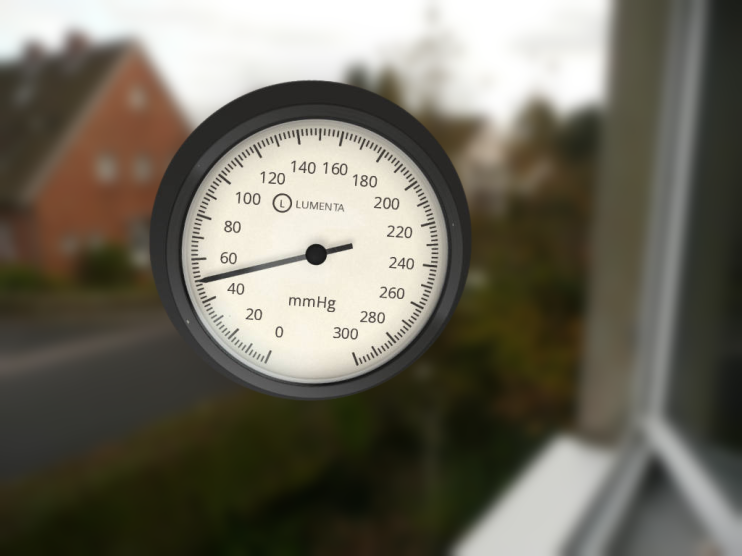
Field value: 50 mmHg
